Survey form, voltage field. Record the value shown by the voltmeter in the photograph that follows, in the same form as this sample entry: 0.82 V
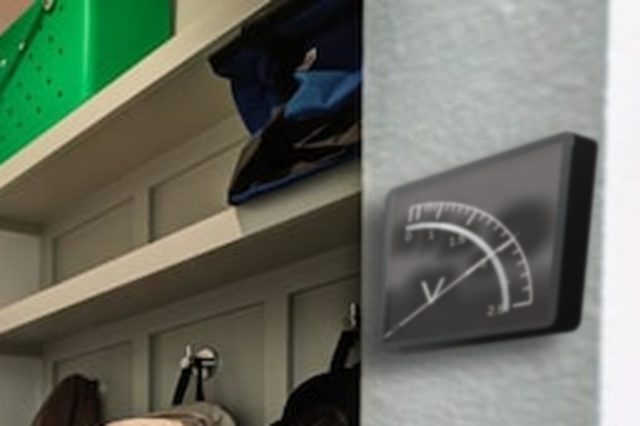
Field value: 2 V
